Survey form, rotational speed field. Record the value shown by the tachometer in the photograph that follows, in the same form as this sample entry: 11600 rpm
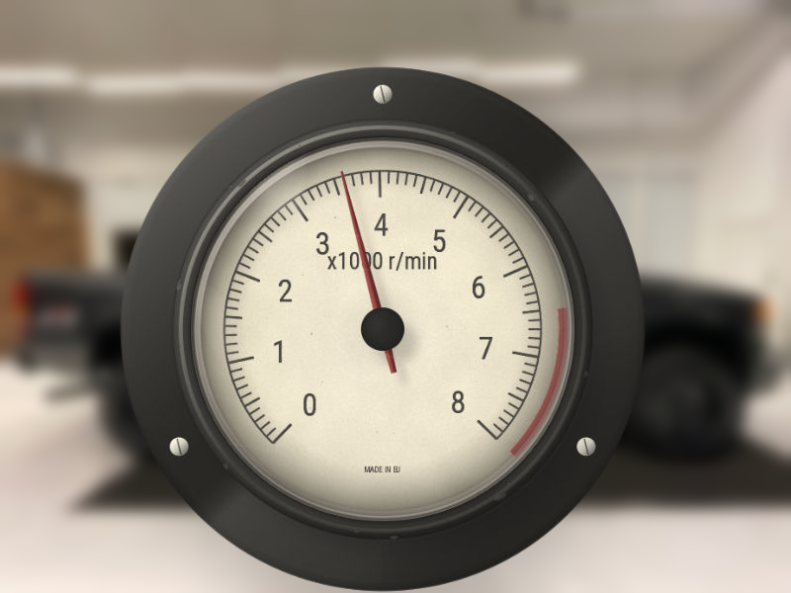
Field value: 3600 rpm
